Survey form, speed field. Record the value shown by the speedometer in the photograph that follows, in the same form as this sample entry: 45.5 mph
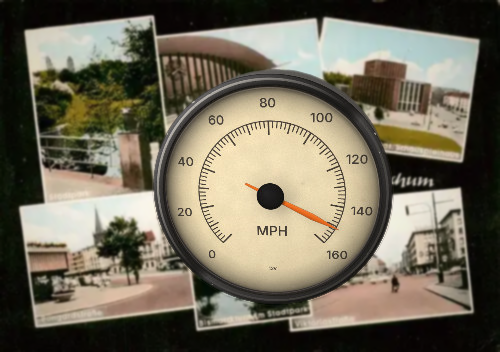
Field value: 150 mph
